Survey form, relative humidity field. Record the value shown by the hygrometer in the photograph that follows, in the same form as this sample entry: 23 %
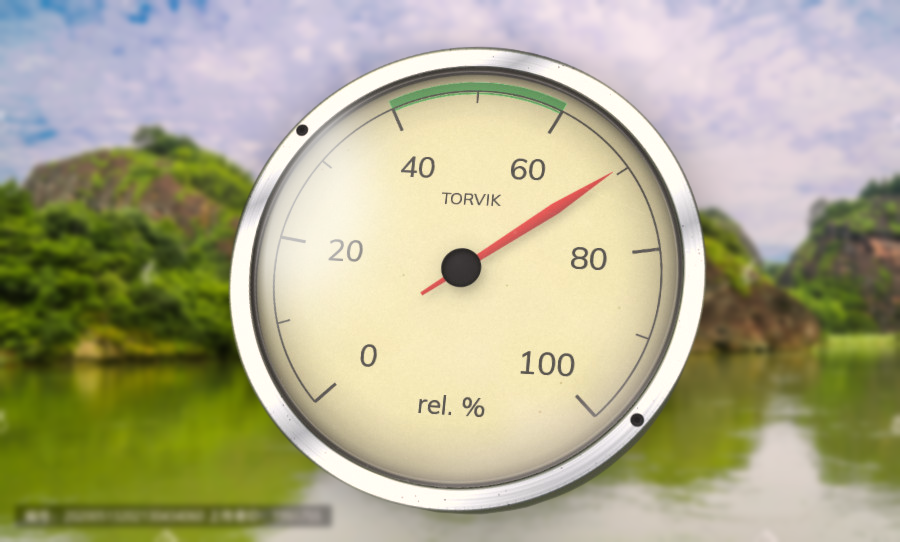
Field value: 70 %
